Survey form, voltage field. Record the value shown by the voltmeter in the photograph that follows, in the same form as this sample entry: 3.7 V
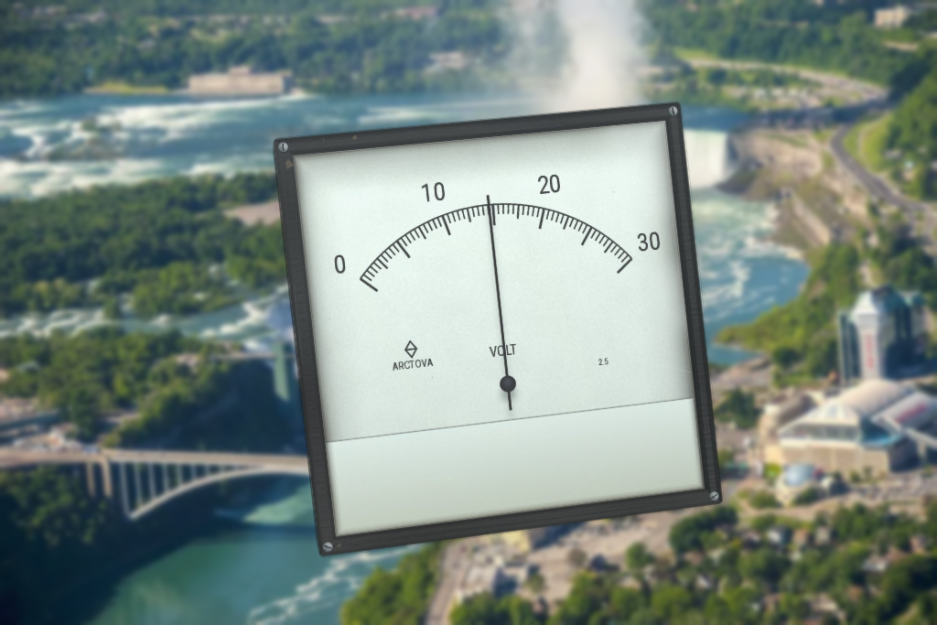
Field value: 14.5 V
